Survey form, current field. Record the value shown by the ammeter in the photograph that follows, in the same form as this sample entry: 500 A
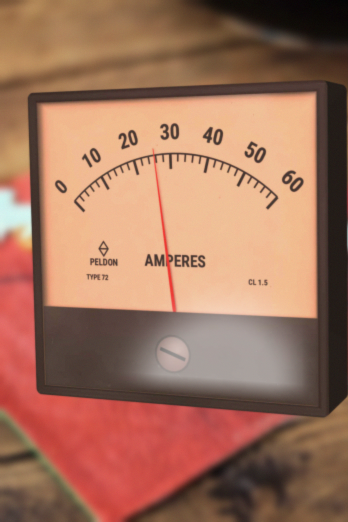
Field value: 26 A
